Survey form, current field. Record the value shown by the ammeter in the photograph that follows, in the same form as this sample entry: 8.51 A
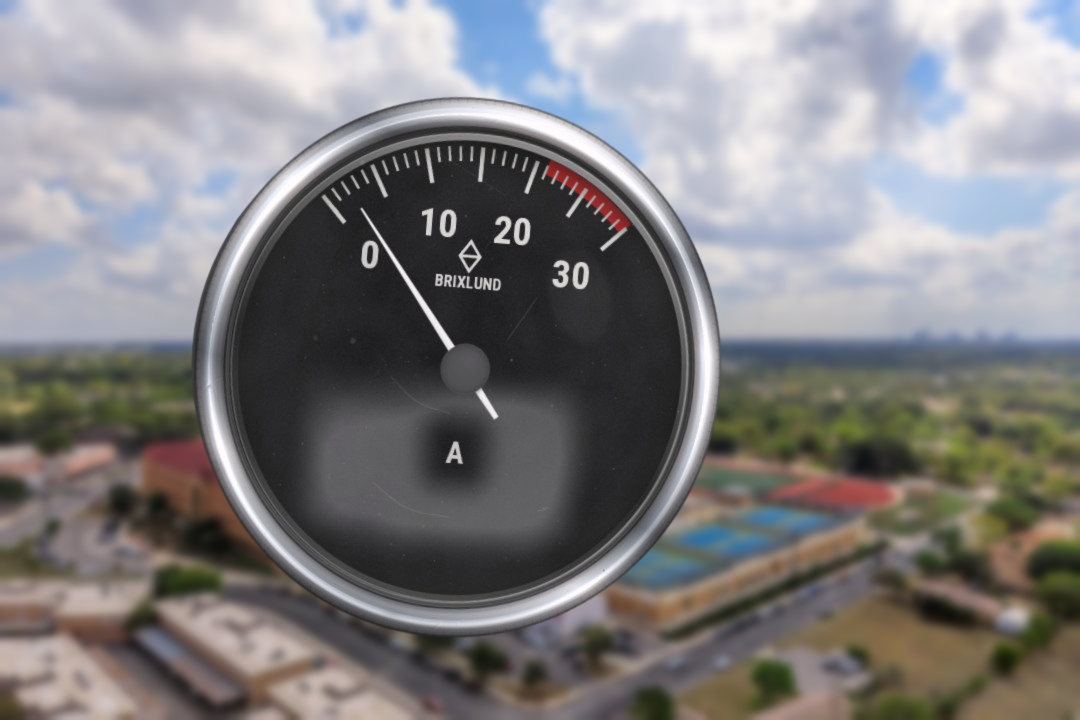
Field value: 2 A
